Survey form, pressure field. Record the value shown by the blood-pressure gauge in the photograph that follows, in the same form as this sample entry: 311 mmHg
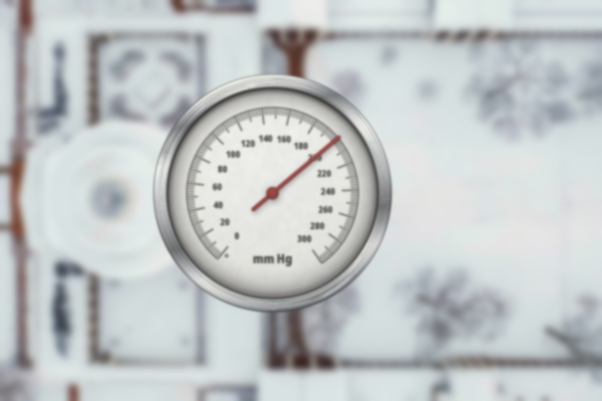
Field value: 200 mmHg
